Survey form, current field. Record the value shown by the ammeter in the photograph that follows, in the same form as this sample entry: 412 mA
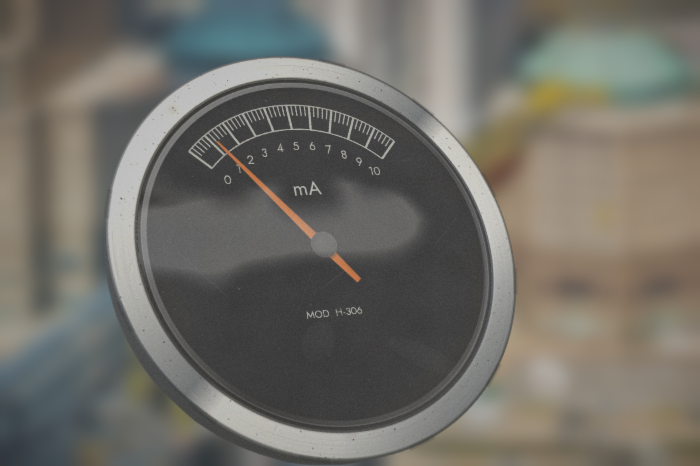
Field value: 1 mA
